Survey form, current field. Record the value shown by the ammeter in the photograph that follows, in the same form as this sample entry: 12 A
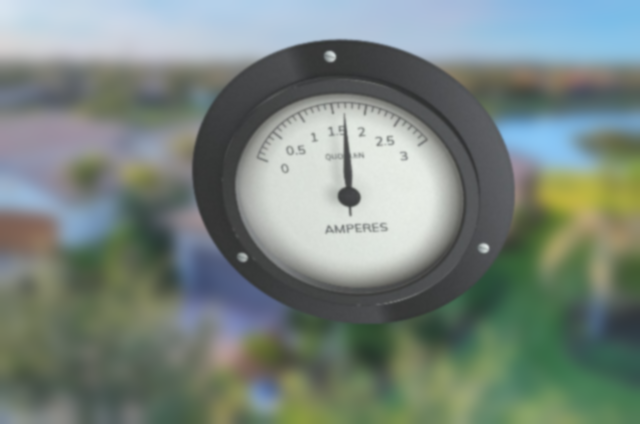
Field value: 1.7 A
